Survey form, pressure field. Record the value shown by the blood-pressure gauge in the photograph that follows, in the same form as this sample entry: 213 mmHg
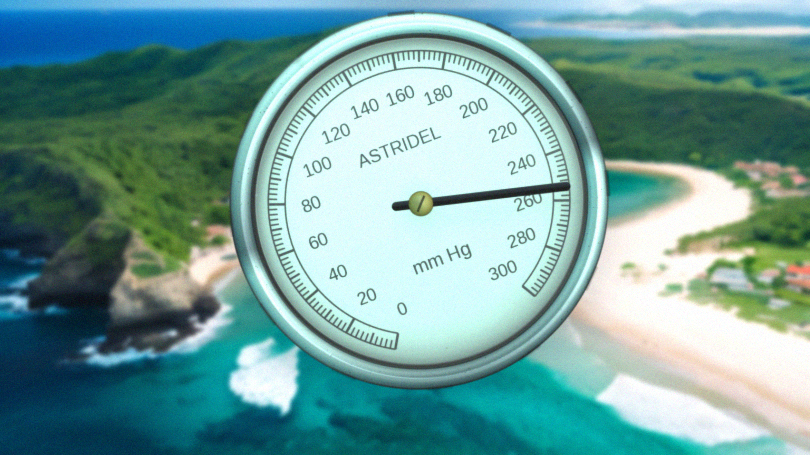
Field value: 254 mmHg
